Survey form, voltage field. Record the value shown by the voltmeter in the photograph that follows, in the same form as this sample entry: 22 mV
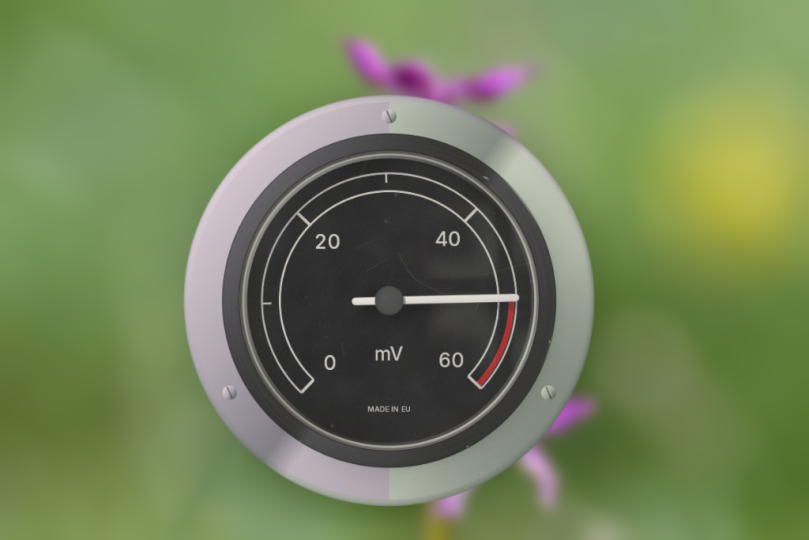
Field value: 50 mV
